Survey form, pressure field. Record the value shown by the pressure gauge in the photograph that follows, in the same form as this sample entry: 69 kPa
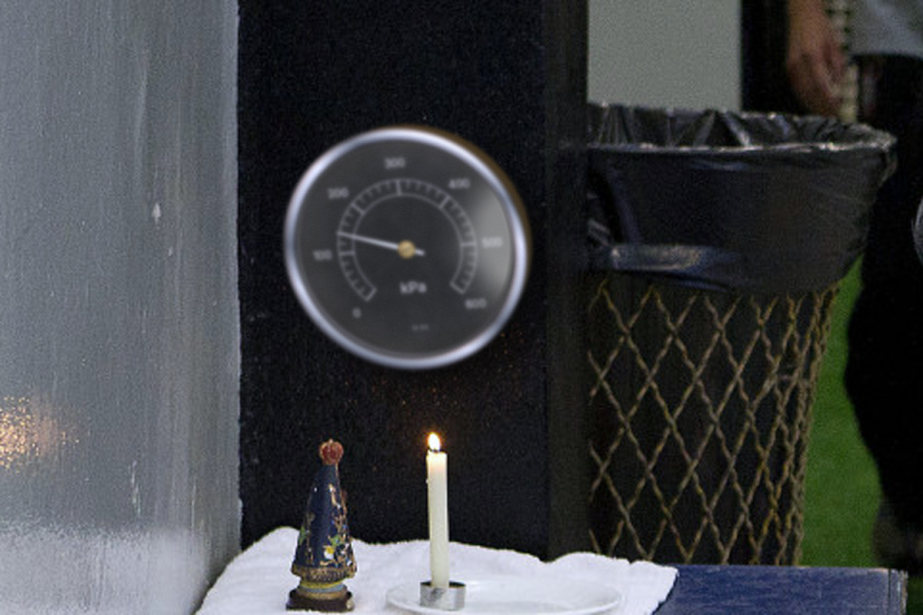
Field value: 140 kPa
